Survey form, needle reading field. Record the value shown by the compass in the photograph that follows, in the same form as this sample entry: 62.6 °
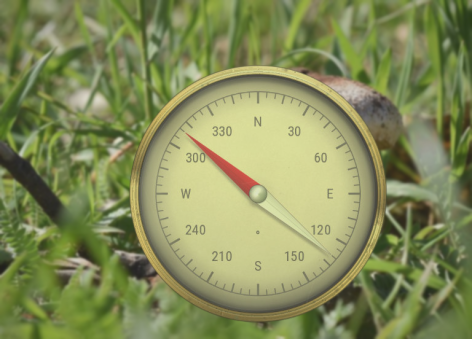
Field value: 310 °
